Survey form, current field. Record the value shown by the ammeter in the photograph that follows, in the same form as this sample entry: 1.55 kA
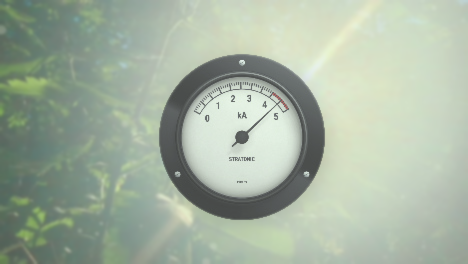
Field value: 4.5 kA
